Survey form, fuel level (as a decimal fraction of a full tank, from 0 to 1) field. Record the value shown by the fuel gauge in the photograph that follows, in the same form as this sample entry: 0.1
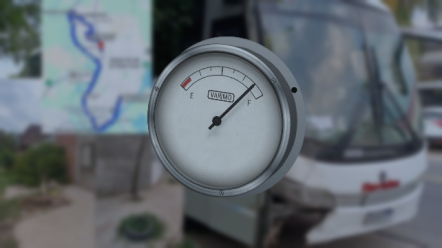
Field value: 0.875
